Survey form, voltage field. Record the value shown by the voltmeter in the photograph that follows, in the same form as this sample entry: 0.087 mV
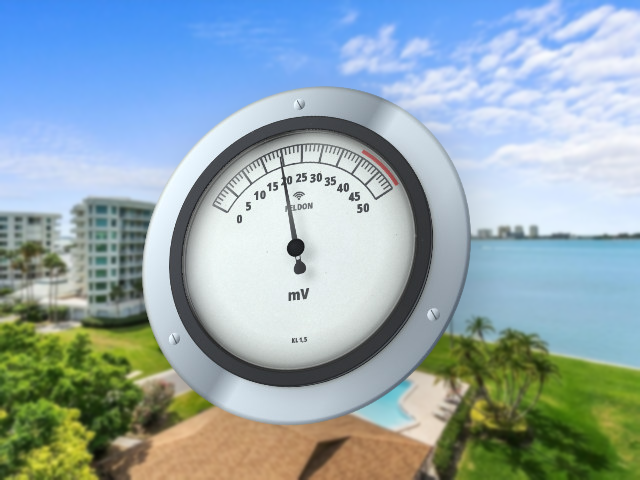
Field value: 20 mV
